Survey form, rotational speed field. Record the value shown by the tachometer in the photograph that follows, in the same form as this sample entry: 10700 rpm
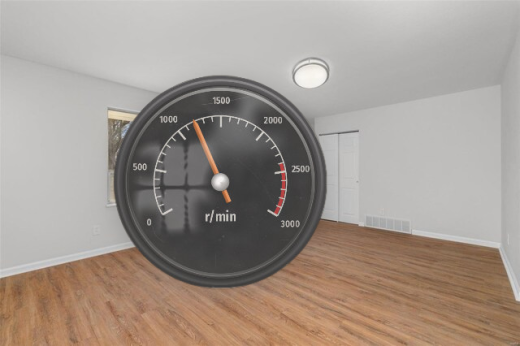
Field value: 1200 rpm
